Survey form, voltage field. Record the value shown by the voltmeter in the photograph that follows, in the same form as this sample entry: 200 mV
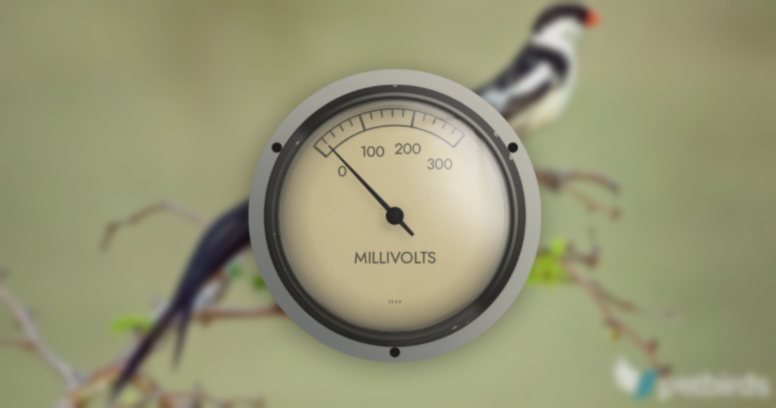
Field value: 20 mV
